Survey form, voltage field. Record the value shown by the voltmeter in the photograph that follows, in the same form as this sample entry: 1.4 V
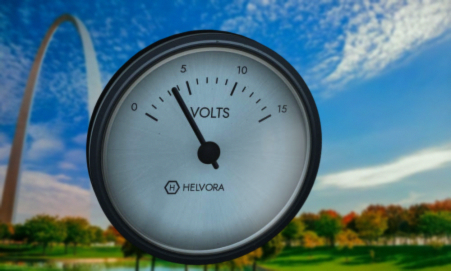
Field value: 3.5 V
